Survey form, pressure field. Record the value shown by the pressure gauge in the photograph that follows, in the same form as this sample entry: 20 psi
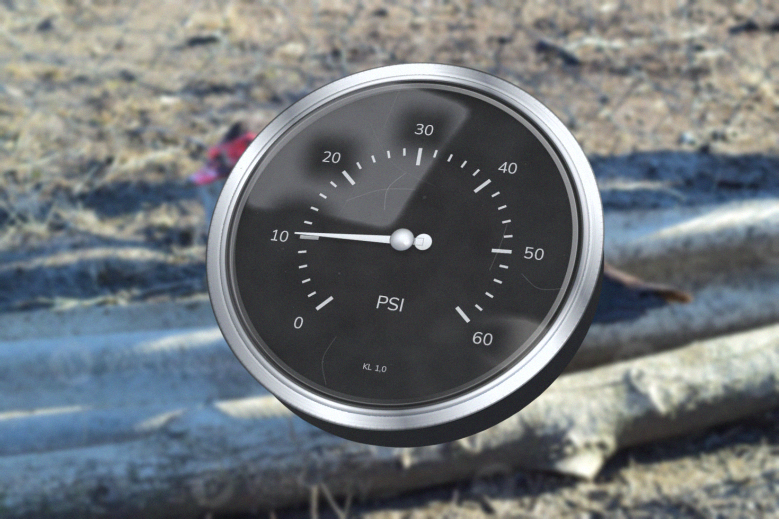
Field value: 10 psi
